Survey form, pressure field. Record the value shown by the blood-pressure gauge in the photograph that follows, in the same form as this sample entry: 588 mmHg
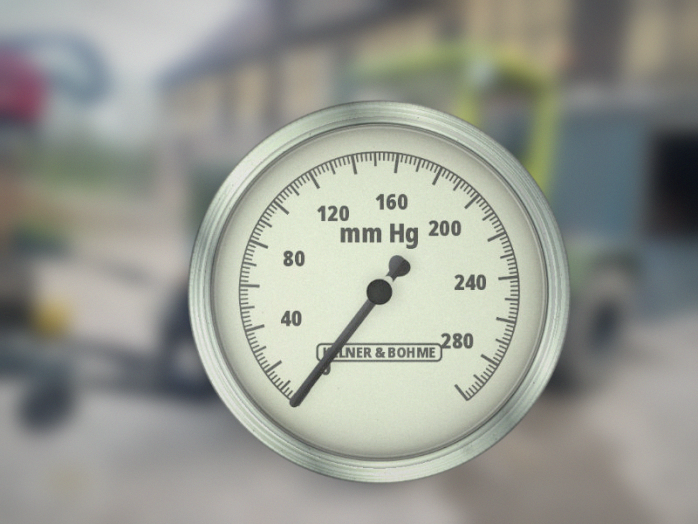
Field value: 2 mmHg
